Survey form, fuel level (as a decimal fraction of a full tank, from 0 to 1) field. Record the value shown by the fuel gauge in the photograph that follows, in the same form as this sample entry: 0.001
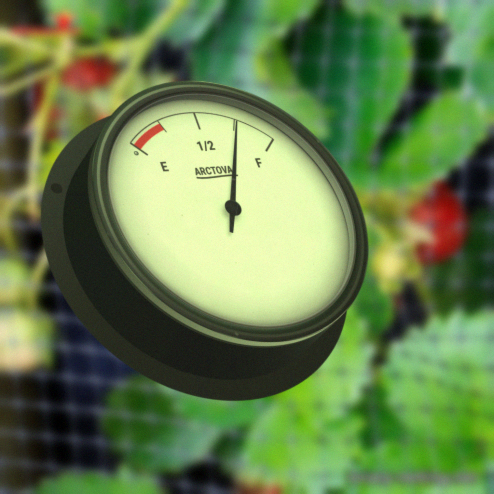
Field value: 0.75
